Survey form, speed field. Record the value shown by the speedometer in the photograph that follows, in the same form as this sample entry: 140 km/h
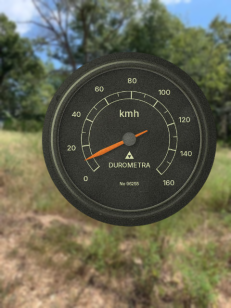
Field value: 10 km/h
